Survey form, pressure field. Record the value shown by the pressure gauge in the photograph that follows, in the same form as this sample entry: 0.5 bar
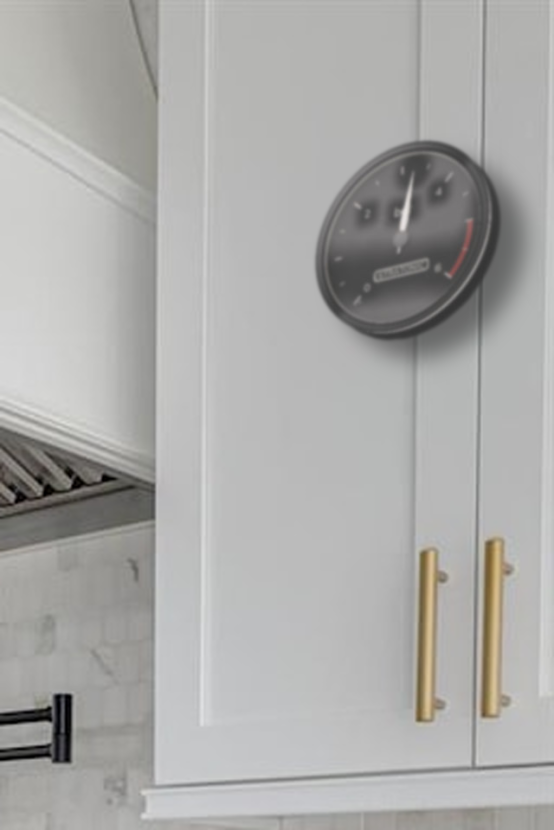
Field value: 3.25 bar
